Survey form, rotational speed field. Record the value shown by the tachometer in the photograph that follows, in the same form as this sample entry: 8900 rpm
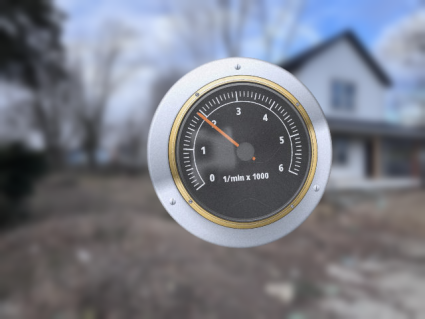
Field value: 1900 rpm
